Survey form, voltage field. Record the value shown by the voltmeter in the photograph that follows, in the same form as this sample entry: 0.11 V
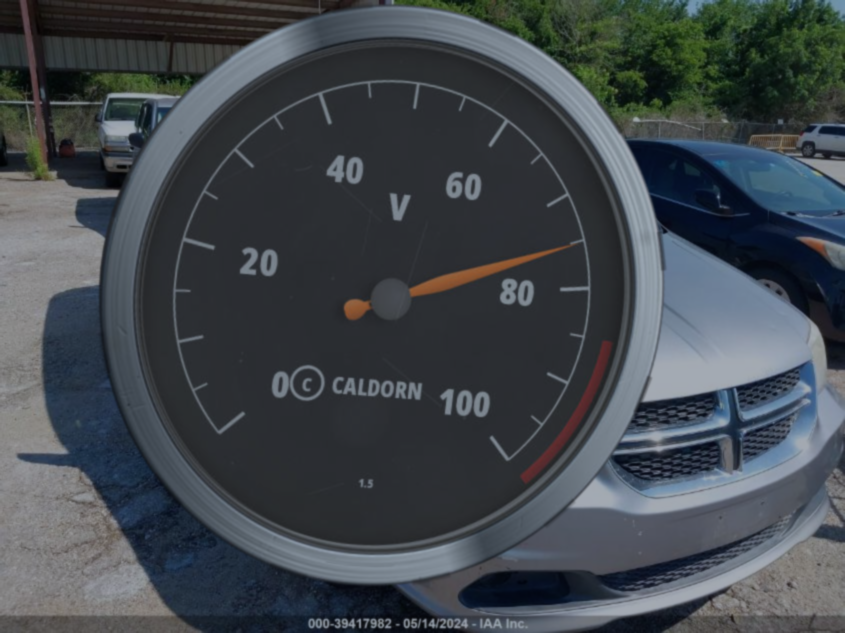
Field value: 75 V
